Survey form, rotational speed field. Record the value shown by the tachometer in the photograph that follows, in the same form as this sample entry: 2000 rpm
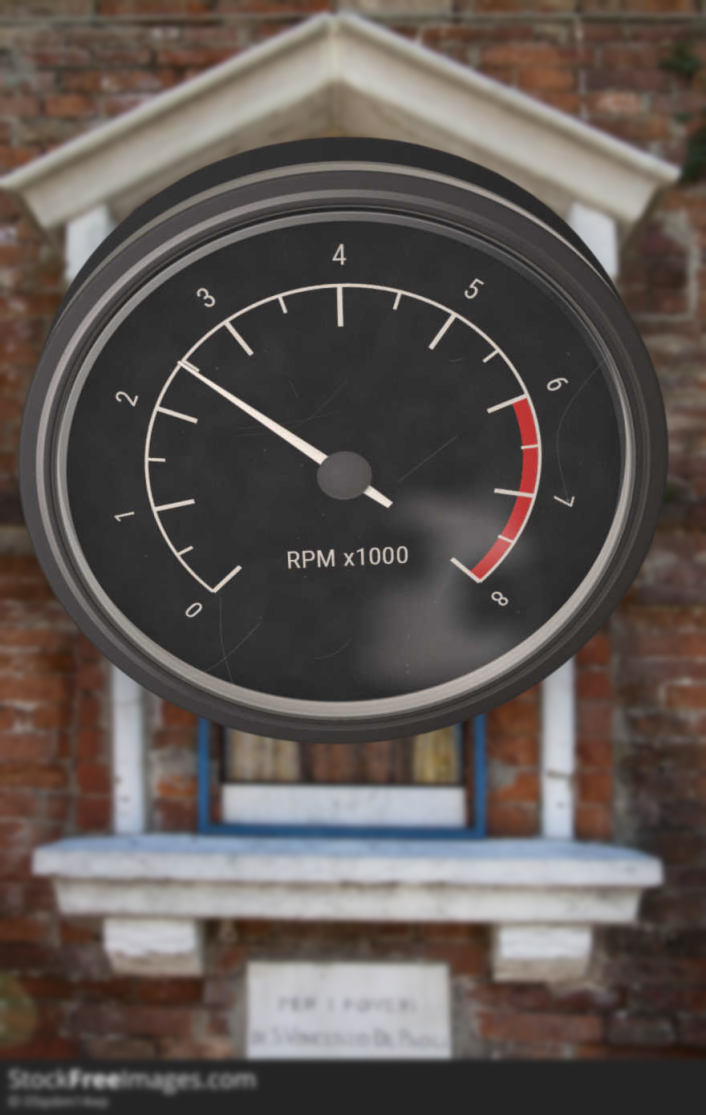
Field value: 2500 rpm
